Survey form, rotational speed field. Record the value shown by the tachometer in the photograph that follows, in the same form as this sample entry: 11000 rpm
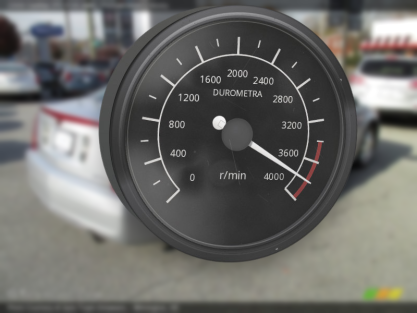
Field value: 3800 rpm
